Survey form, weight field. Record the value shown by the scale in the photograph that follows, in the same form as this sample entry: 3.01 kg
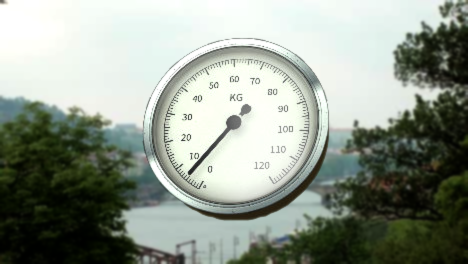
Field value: 5 kg
